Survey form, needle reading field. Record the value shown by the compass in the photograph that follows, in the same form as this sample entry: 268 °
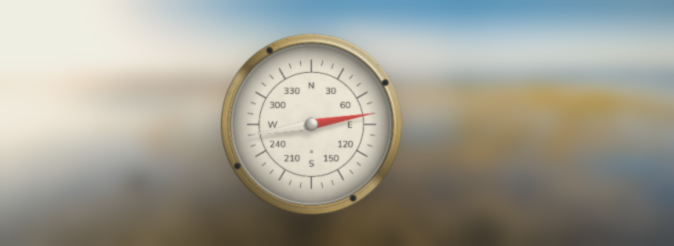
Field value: 80 °
